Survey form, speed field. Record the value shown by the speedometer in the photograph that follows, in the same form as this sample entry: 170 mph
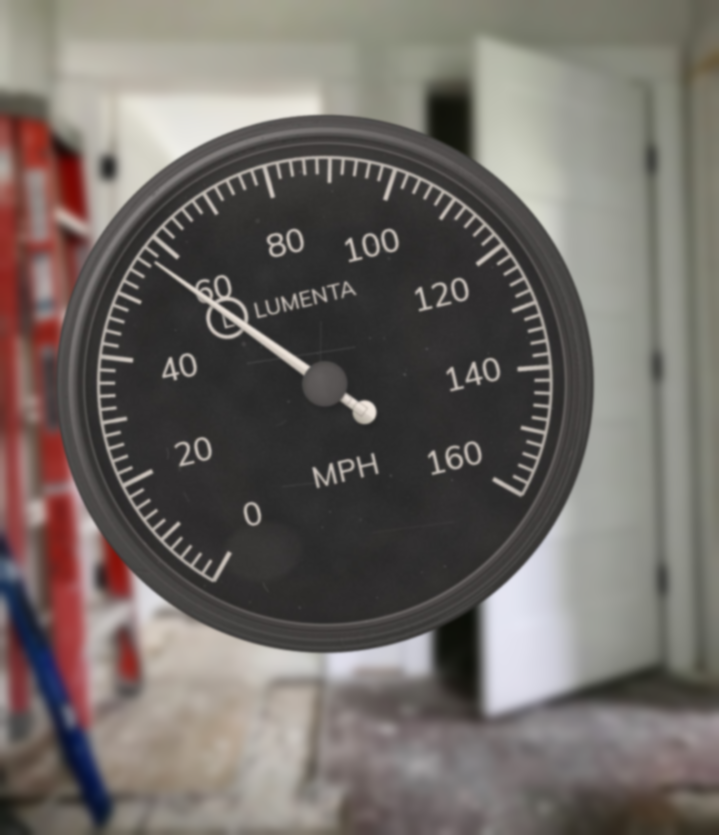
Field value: 57 mph
